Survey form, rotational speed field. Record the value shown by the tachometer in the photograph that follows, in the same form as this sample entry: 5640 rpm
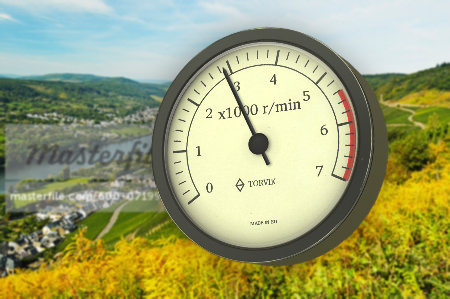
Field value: 2900 rpm
